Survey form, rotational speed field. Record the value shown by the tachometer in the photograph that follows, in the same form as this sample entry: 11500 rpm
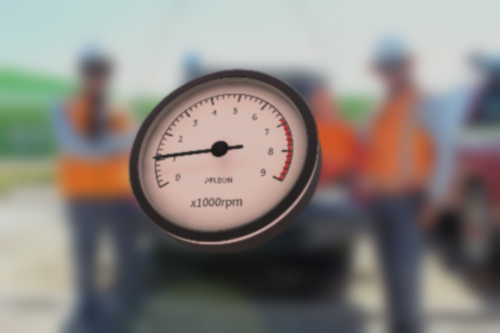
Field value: 1000 rpm
